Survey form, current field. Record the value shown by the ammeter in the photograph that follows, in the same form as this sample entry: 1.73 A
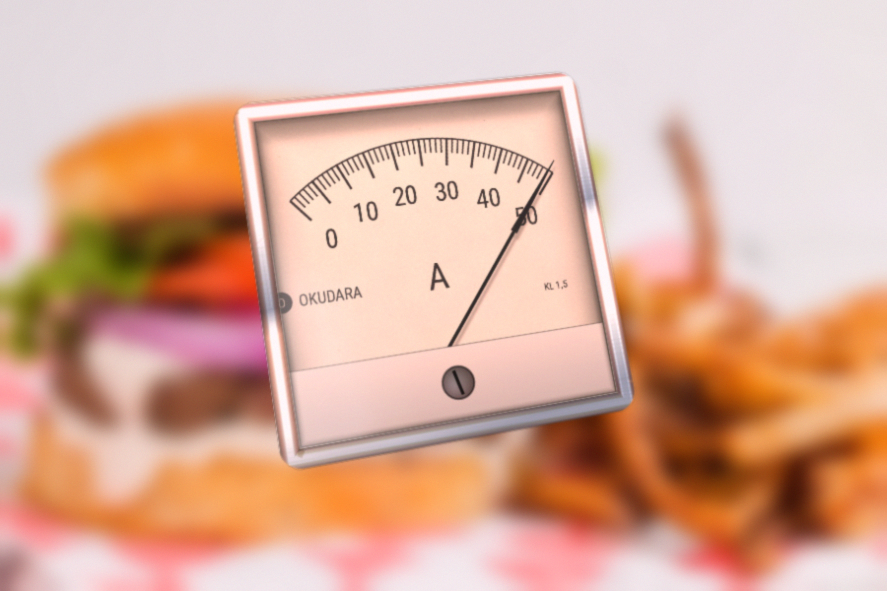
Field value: 49 A
